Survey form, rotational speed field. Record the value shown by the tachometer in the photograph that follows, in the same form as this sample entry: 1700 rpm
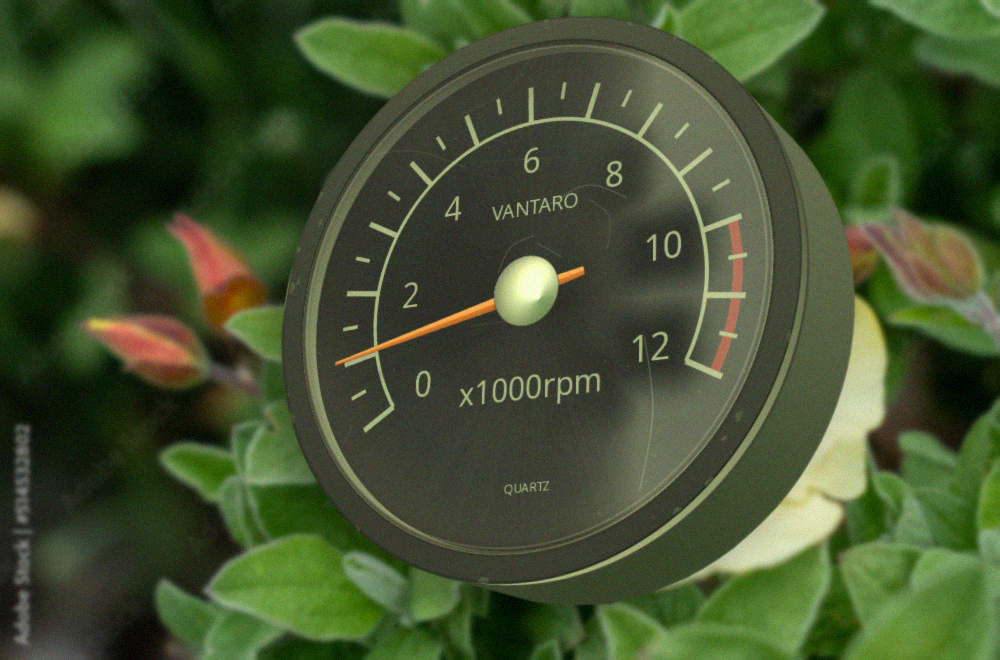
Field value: 1000 rpm
